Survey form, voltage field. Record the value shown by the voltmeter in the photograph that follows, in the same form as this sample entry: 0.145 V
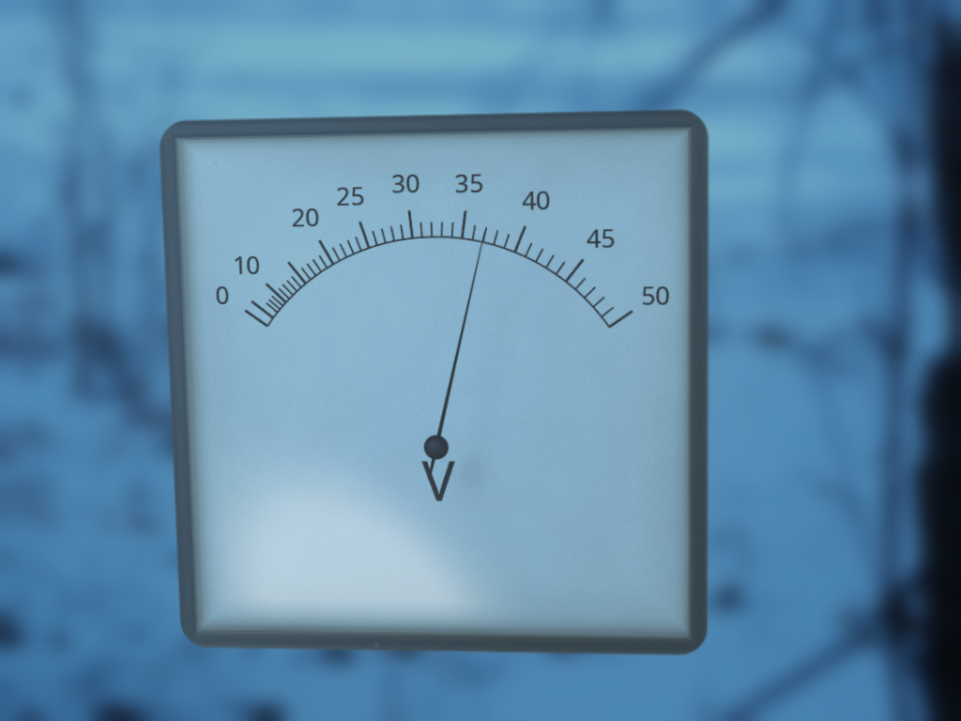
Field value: 37 V
